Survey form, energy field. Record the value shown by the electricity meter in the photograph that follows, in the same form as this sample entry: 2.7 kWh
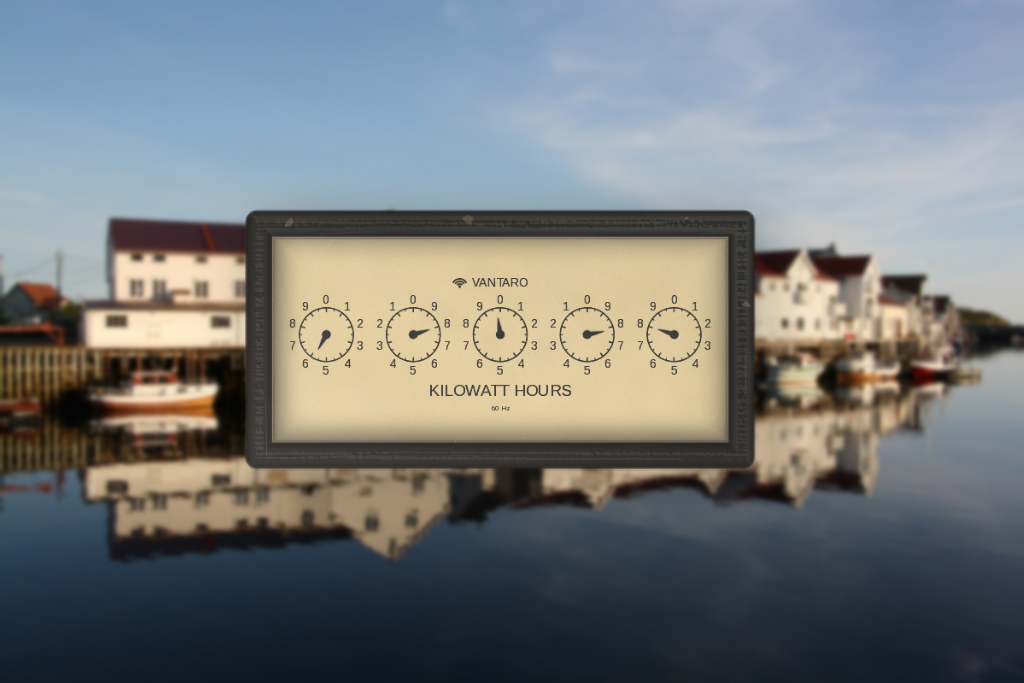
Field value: 57978 kWh
